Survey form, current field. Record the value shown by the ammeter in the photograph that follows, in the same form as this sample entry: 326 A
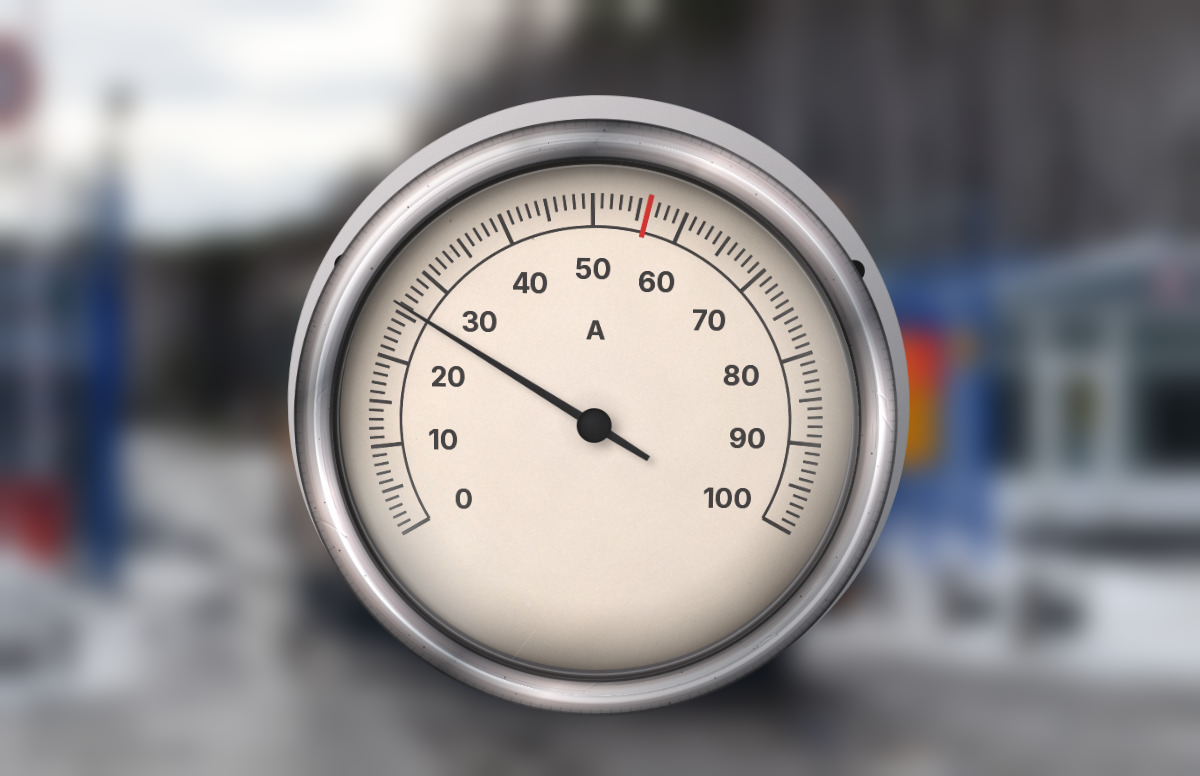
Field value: 26 A
